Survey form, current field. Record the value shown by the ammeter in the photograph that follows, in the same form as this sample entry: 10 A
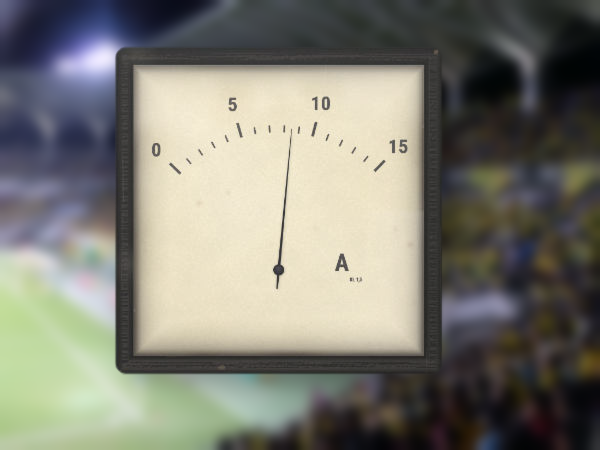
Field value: 8.5 A
